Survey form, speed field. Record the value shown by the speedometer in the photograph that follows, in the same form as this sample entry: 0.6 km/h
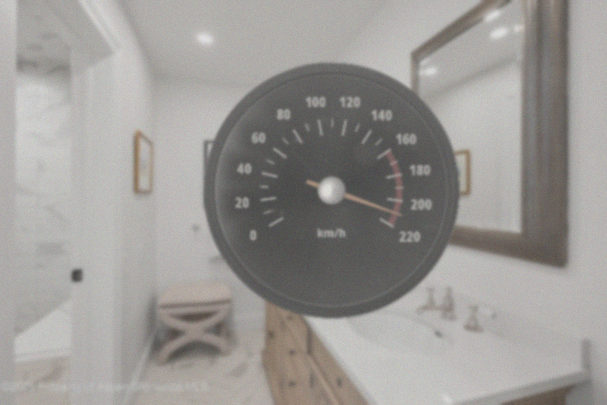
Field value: 210 km/h
